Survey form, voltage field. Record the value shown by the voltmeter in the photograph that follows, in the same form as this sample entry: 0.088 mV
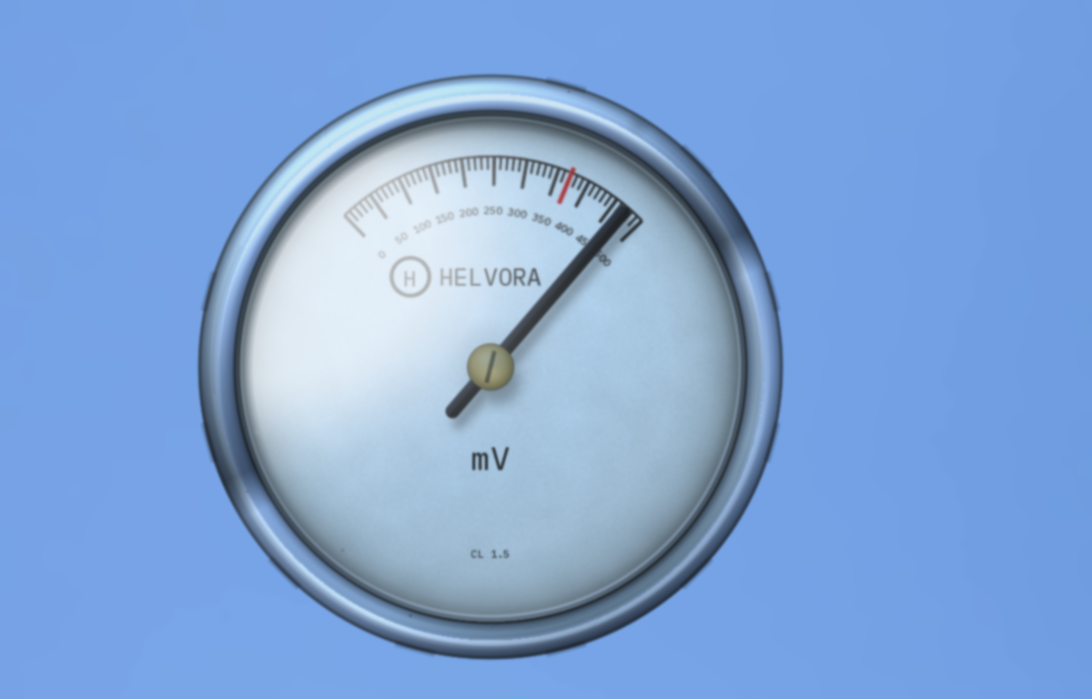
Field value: 470 mV
